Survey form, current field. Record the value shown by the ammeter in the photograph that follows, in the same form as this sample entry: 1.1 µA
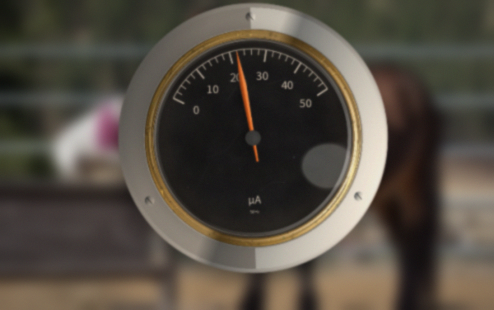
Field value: 22 µA
